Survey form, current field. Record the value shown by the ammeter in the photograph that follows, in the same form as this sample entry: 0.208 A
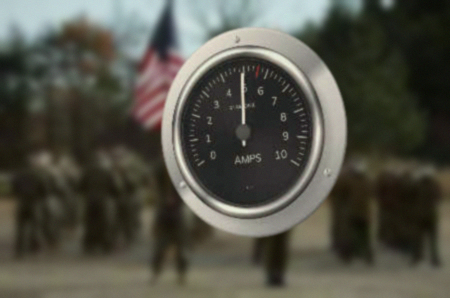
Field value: 5 A
